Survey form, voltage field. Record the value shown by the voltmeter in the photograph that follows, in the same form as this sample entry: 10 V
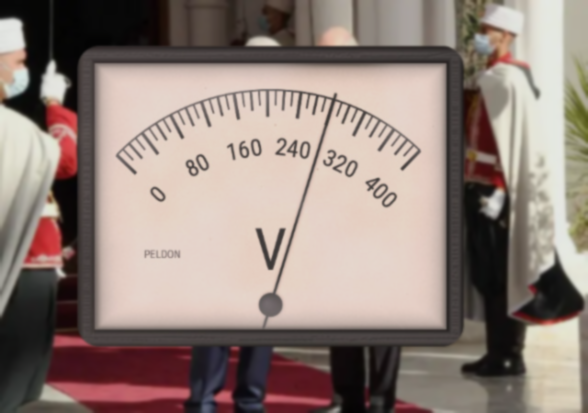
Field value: 280 V
